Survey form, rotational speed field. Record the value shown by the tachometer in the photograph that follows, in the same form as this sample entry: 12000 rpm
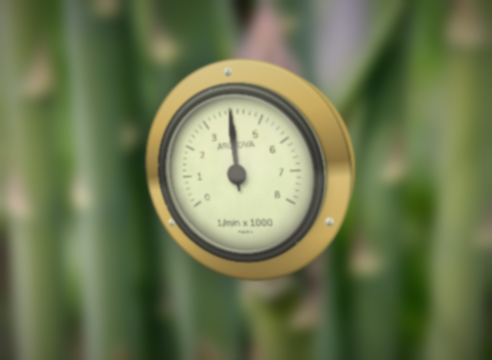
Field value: 4000 rpm
